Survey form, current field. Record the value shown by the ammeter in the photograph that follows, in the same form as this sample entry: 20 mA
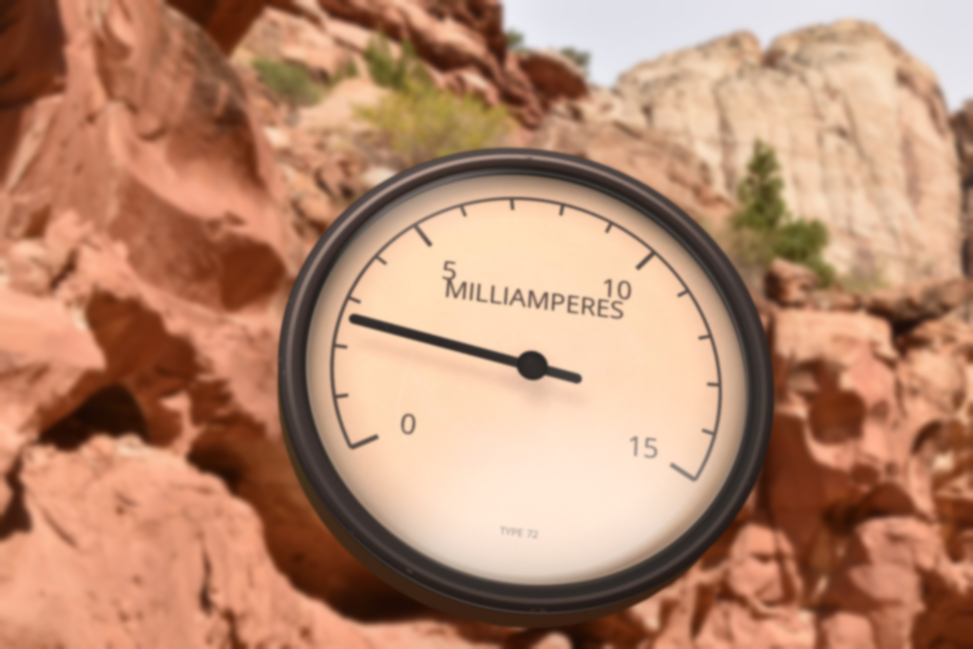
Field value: 2.5 mA
